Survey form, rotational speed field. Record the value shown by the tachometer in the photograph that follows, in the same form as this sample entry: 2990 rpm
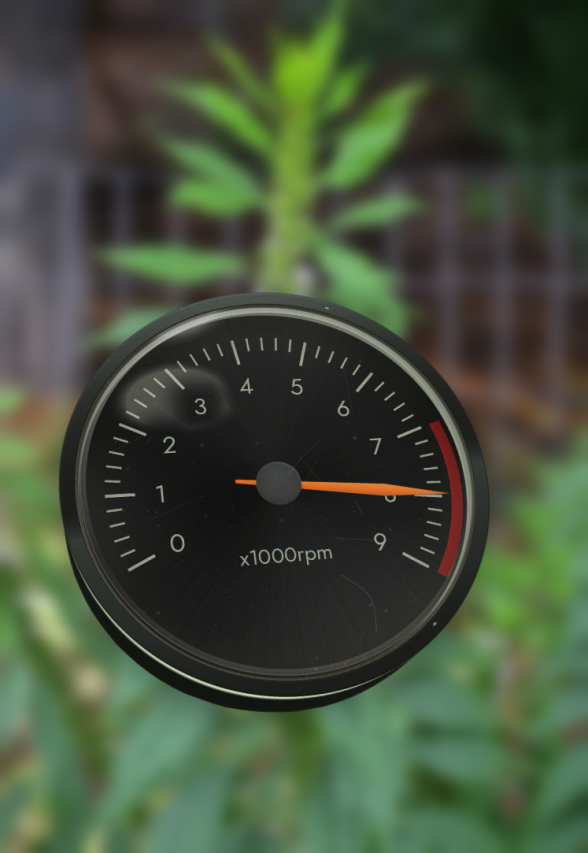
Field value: 8000 rpm
